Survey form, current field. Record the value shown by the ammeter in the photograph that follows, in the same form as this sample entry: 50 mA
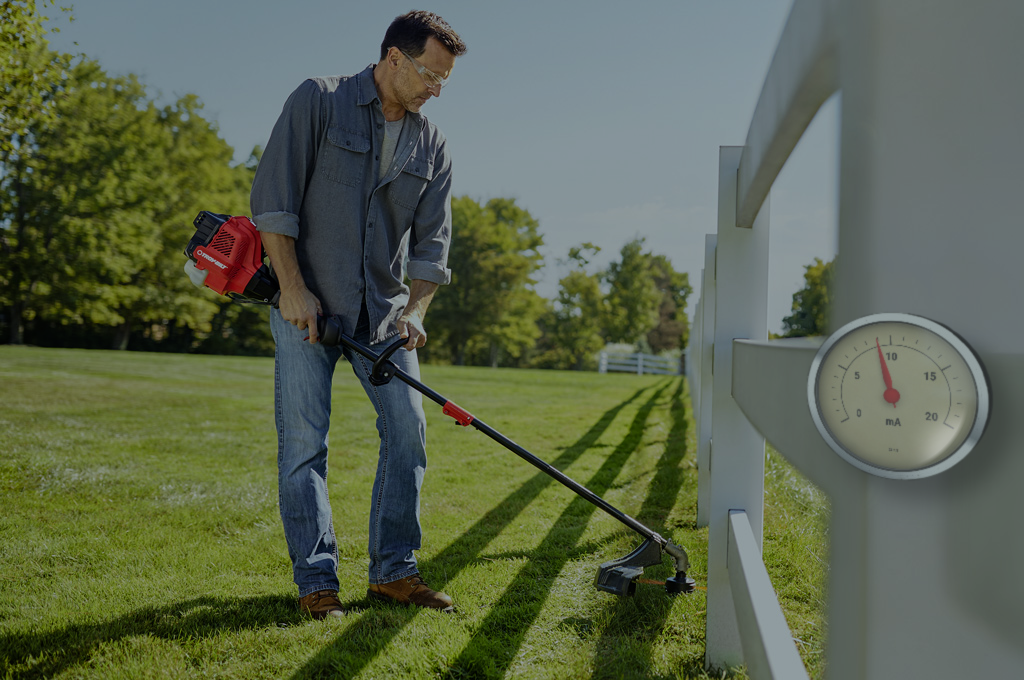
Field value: 9 mA
